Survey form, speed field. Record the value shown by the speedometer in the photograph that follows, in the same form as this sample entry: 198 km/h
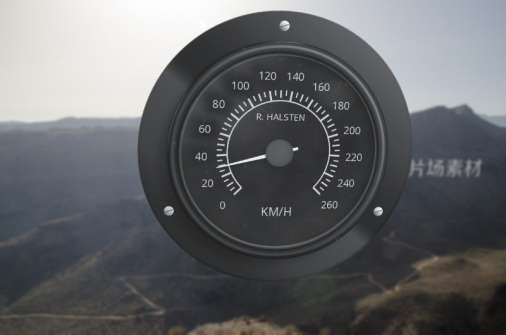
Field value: 30 km/h
